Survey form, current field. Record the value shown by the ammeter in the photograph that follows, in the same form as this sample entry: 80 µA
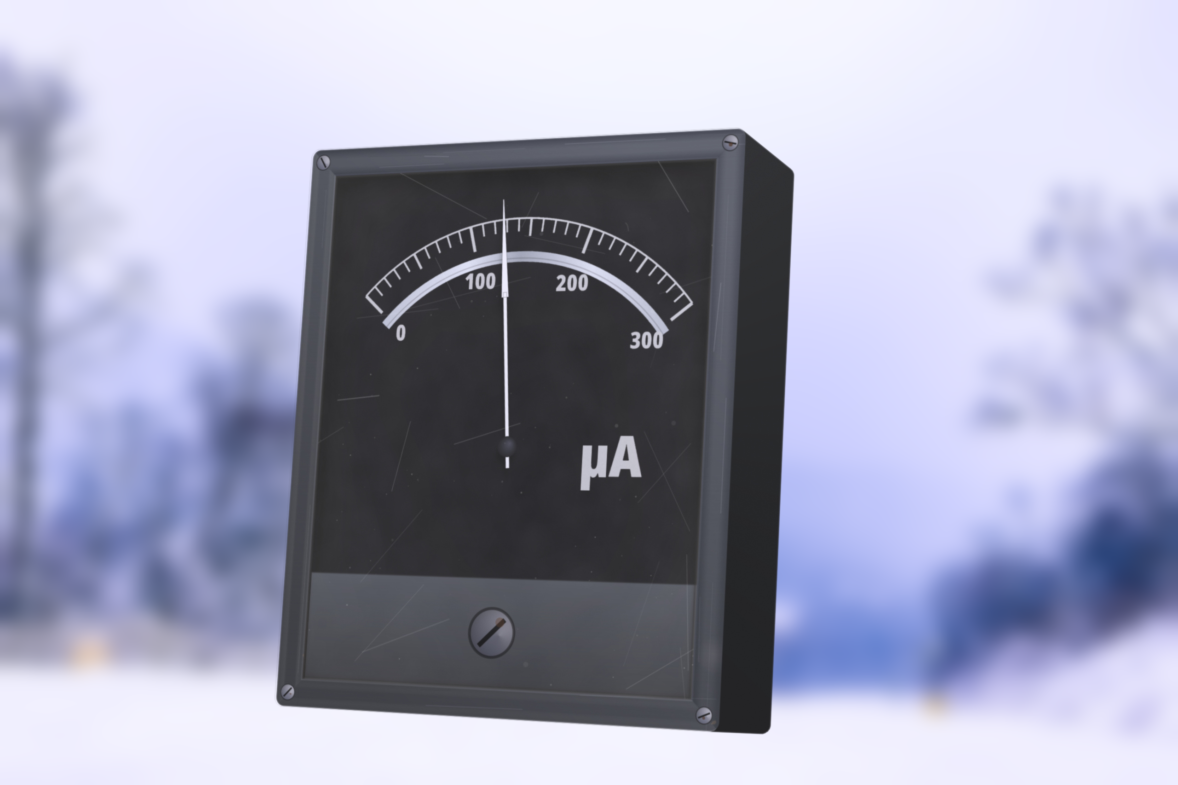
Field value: 130 µA
